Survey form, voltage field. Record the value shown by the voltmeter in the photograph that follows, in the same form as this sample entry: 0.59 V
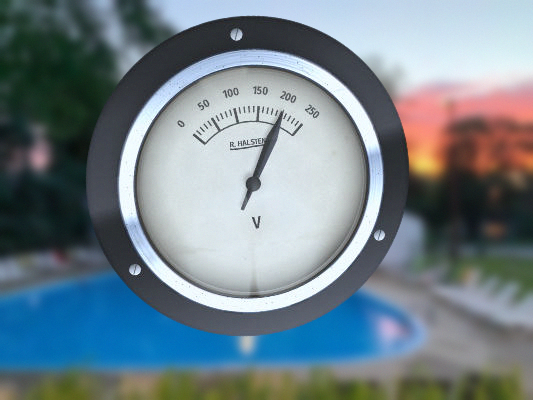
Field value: 200 V
